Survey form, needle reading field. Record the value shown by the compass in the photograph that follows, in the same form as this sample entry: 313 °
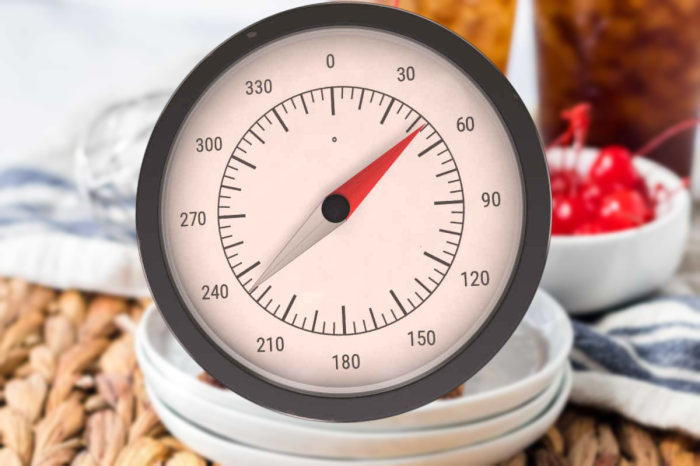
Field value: 50 °
